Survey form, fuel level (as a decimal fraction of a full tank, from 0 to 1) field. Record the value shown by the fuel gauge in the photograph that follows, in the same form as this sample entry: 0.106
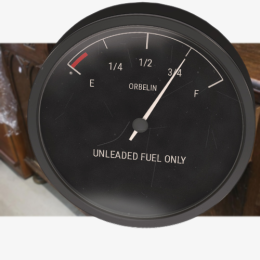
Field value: 0.75
